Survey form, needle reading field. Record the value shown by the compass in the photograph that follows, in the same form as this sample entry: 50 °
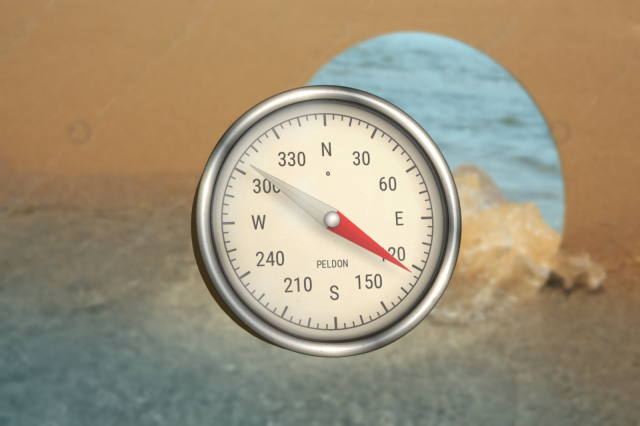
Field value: 125 °
